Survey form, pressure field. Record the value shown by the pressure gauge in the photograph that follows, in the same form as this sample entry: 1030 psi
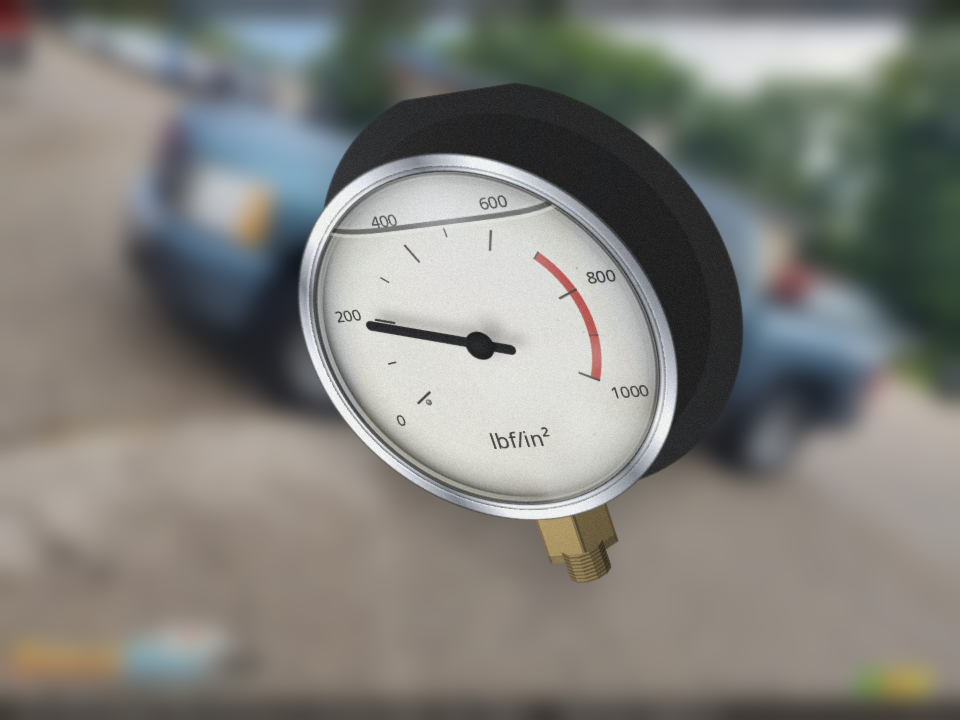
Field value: 200 psi
